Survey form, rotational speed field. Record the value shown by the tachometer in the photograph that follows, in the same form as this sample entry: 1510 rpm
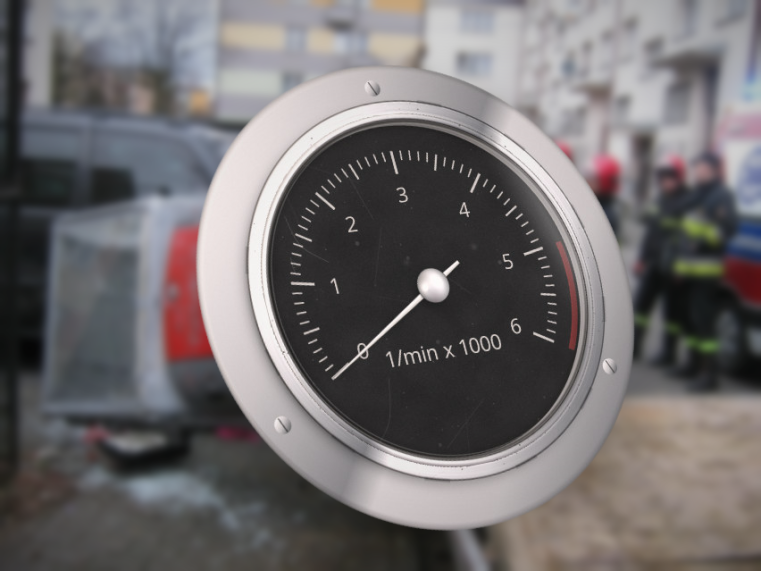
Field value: 0 rpm
